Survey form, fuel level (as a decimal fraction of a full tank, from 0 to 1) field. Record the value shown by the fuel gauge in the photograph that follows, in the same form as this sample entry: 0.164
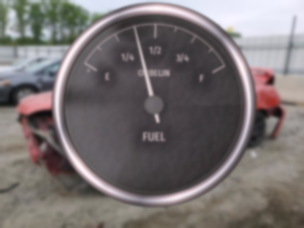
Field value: 0.375
